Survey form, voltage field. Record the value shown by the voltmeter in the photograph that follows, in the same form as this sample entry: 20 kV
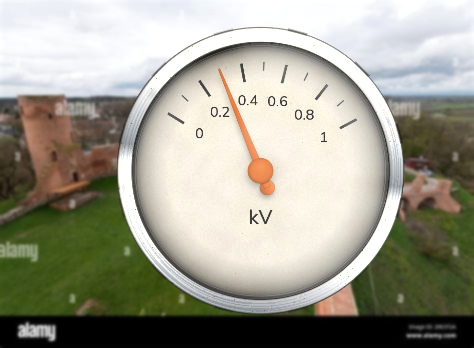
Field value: 0.3 kV
